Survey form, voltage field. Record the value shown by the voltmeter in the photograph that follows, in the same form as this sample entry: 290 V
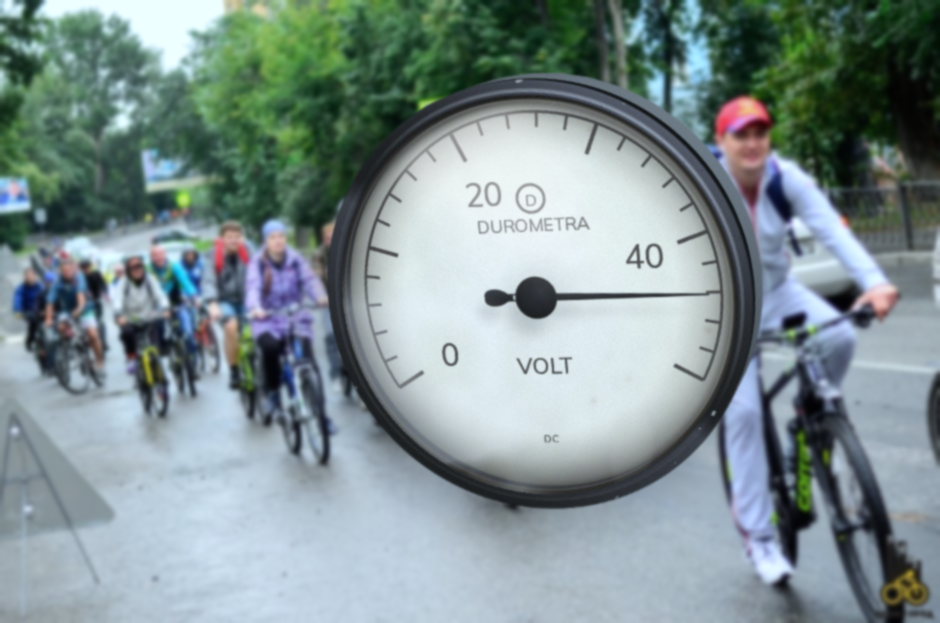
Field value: 44 V
